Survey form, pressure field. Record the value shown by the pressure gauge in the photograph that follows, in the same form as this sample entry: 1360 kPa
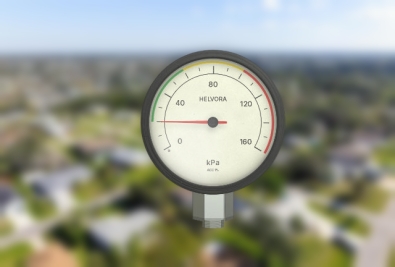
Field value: 20 kPa
